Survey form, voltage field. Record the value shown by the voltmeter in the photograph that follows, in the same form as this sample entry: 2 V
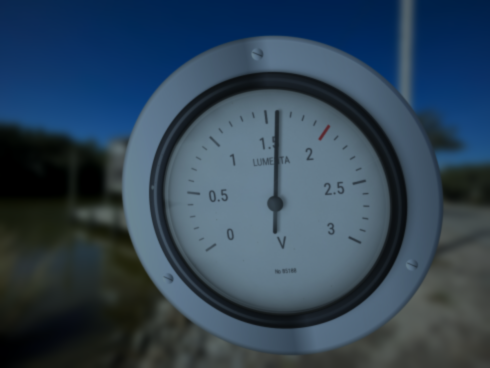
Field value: 1.6 V
